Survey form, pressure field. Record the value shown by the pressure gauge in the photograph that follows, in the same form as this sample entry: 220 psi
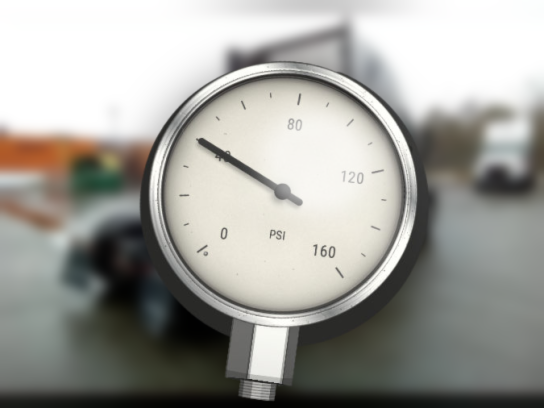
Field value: 40 psi
